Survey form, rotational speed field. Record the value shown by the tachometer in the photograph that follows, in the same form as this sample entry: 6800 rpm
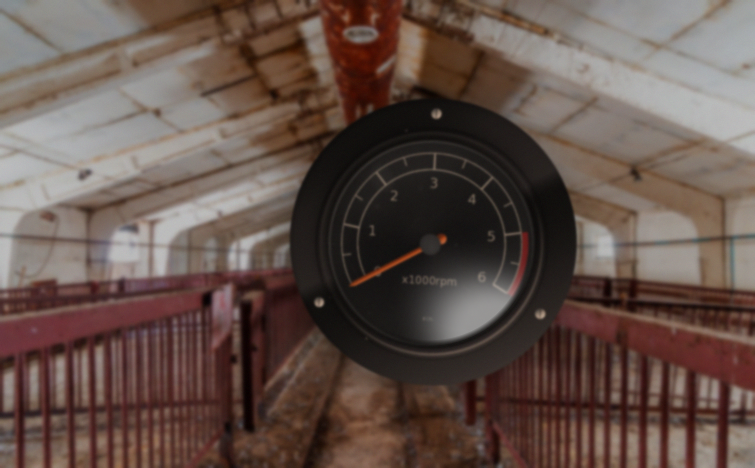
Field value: 0 rpm
